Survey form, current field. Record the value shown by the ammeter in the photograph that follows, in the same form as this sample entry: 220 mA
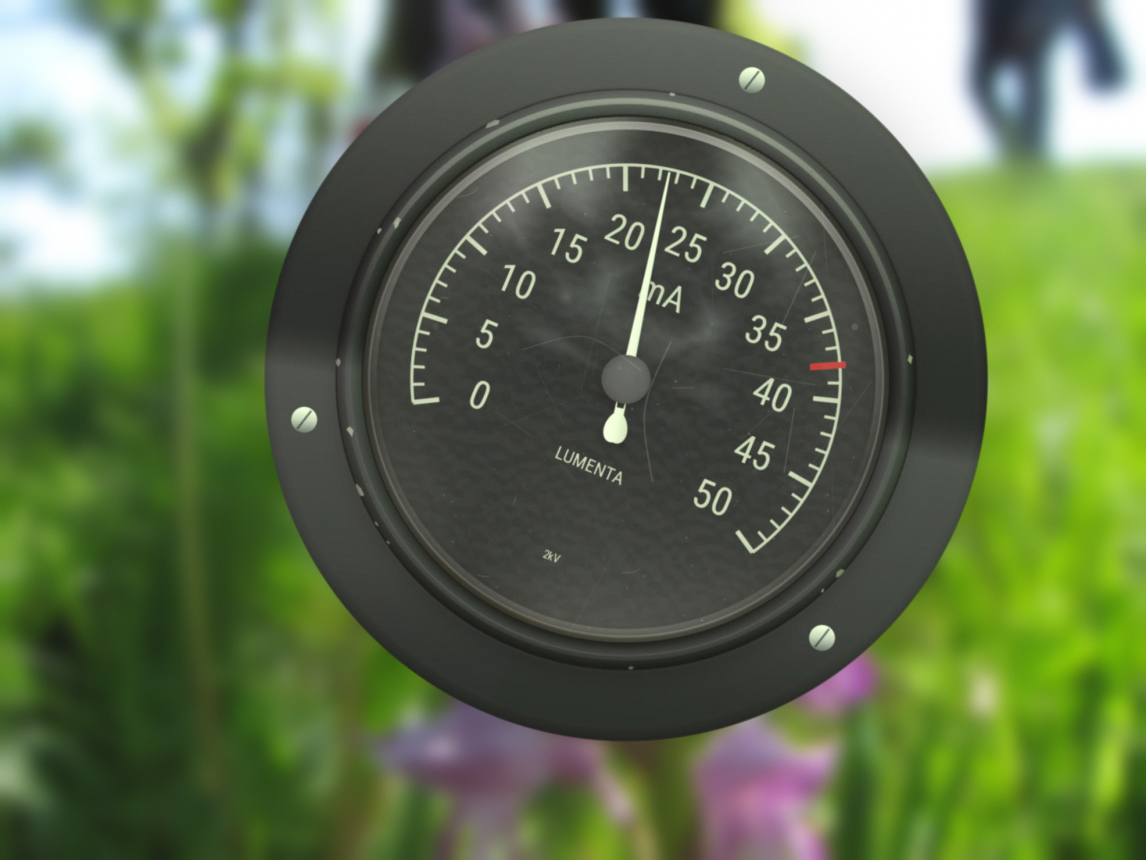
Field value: 22.5 mA
